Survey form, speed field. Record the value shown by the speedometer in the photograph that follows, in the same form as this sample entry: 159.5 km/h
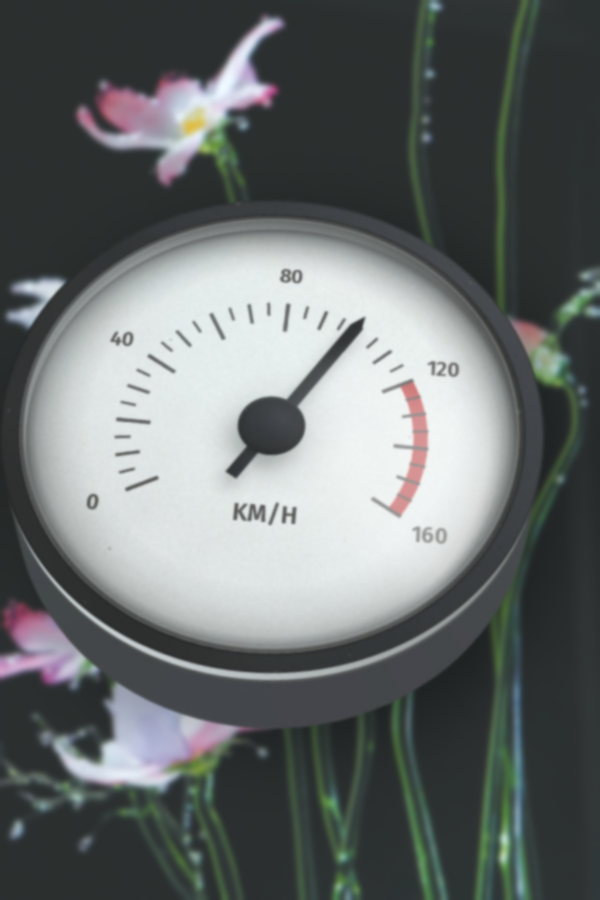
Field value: 100 km/h
